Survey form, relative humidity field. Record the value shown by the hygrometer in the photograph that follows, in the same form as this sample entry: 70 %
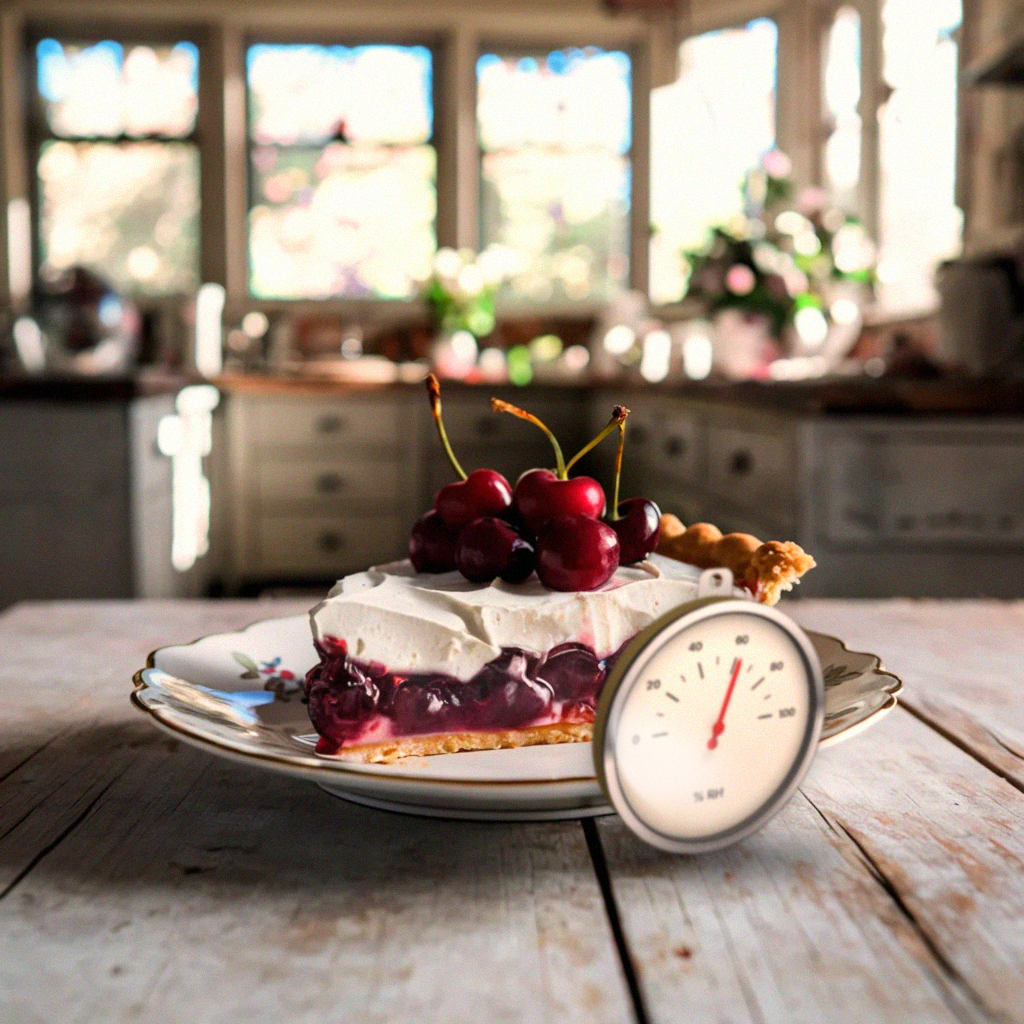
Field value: 60 %
